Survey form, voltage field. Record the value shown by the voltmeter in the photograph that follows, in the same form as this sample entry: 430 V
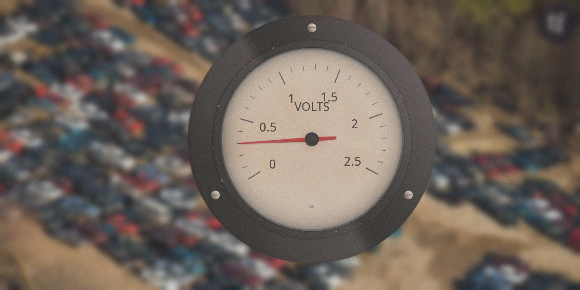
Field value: 0.3 V
